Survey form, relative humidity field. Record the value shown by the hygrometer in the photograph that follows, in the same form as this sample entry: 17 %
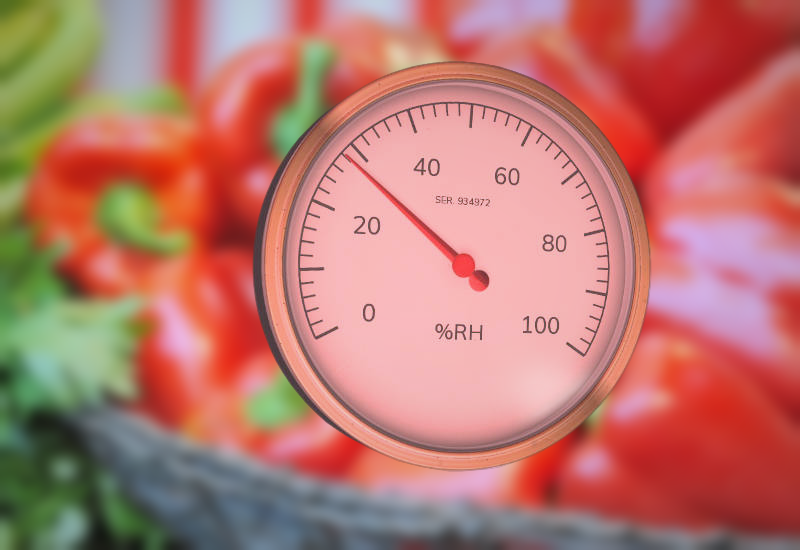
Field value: 28 %
